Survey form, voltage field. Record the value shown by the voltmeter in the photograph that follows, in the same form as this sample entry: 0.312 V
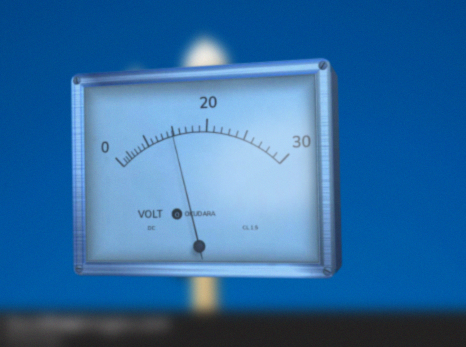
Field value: 15 V
